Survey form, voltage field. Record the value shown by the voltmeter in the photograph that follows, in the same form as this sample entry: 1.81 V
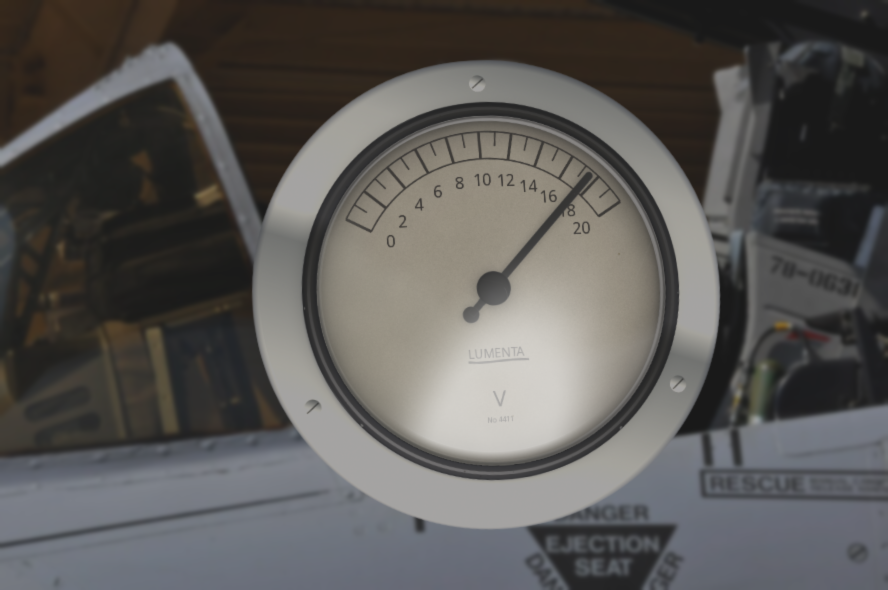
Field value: 17.5 V
